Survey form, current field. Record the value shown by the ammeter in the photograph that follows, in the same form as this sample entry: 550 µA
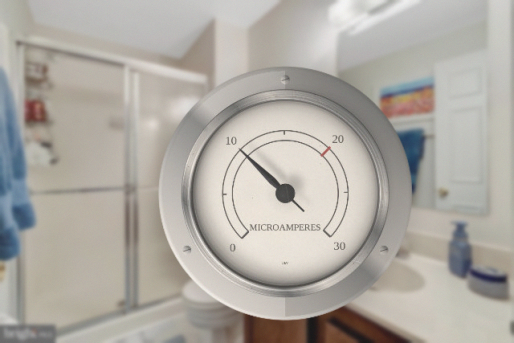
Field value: 10 µA
